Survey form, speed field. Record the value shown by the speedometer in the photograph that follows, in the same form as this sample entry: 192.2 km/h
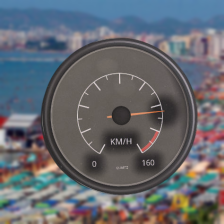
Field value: 125 km/h
